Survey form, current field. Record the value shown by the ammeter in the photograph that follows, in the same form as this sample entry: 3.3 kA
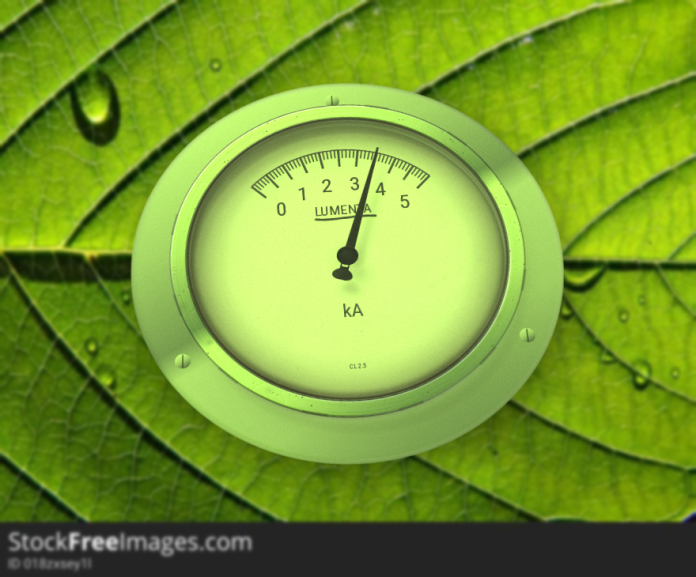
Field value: 3.5 kA
